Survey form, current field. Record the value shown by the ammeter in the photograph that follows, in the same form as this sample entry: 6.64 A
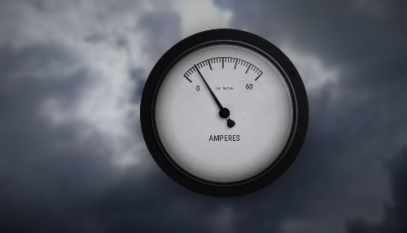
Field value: 10 A
